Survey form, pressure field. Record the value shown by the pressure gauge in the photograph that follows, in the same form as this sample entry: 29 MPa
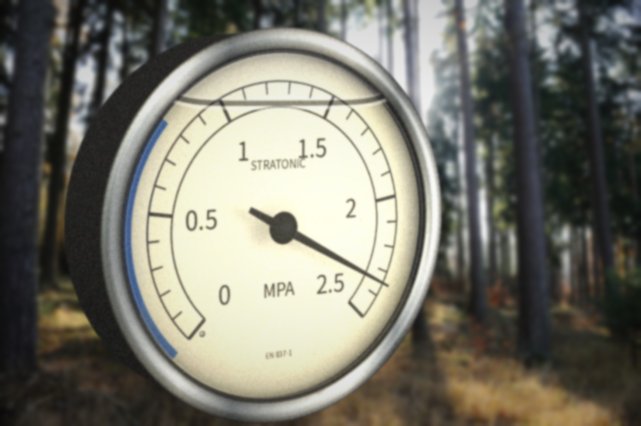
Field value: 2.35 MPa
